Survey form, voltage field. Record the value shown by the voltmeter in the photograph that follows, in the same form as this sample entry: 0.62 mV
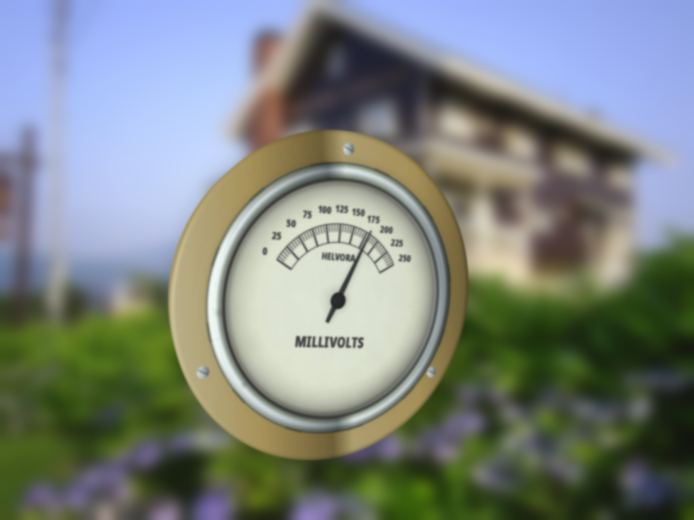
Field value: 175 mV
